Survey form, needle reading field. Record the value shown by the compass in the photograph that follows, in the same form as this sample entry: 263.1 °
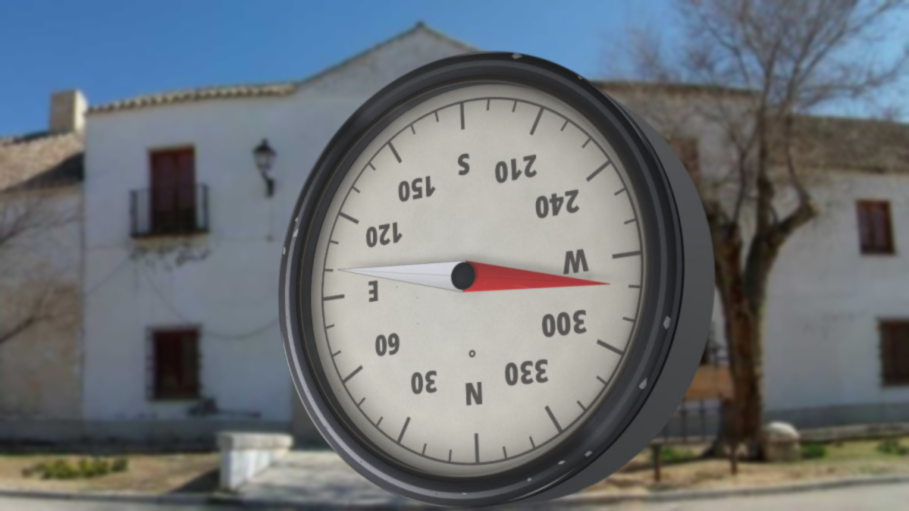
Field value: 280 °
